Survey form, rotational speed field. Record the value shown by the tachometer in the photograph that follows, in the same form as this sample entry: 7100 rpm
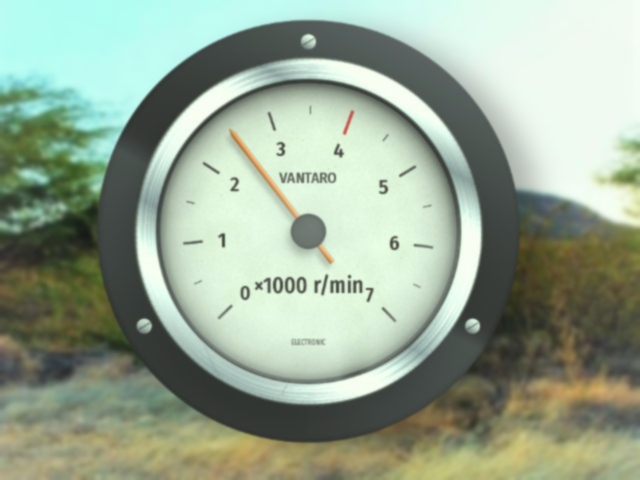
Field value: 2500 rpm
